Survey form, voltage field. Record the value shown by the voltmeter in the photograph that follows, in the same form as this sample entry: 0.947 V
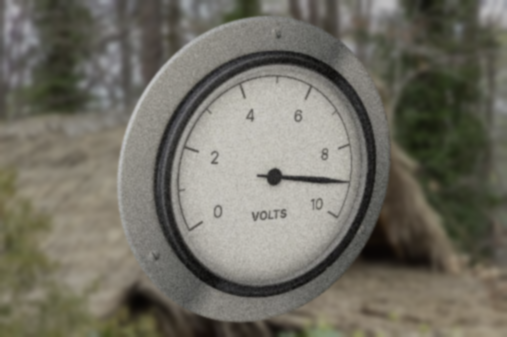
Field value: 9 V
